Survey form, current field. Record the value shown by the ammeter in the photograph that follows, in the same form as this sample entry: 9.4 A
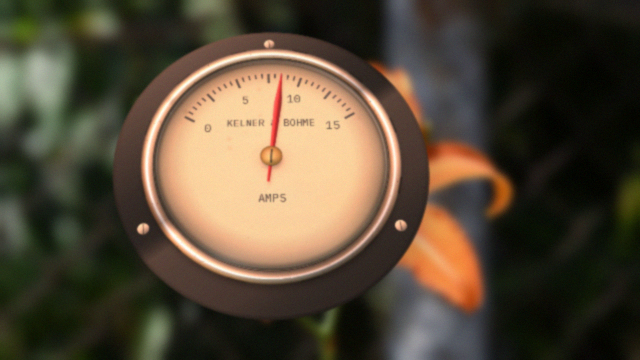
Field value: 8.5 A
